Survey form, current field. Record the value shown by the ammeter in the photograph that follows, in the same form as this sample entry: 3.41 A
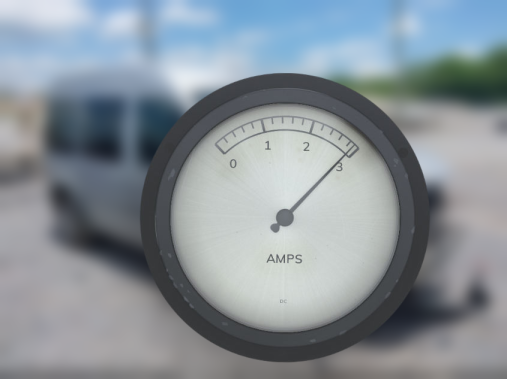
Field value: 2.9 A
